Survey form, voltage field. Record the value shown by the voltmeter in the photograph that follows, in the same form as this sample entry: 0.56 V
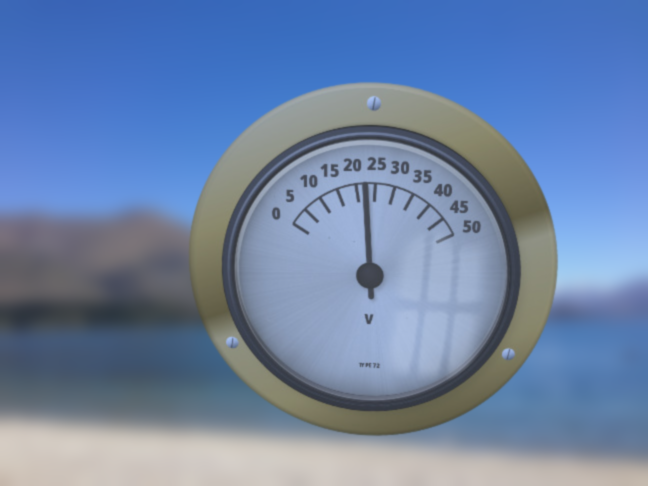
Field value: 22.5 V
